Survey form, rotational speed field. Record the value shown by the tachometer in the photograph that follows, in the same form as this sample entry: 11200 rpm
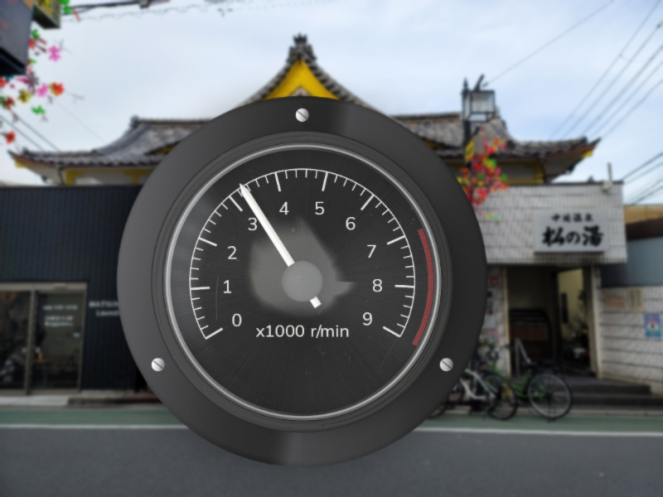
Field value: 3300 rpm
